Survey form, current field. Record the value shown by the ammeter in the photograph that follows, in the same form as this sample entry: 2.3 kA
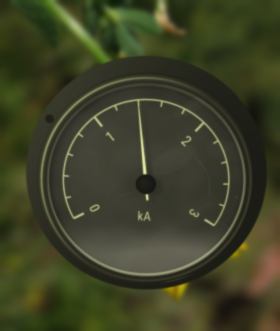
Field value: 1.4 kA
